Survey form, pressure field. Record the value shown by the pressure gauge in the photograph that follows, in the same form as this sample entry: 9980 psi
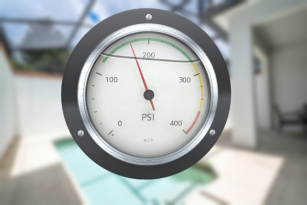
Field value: 170 psi
